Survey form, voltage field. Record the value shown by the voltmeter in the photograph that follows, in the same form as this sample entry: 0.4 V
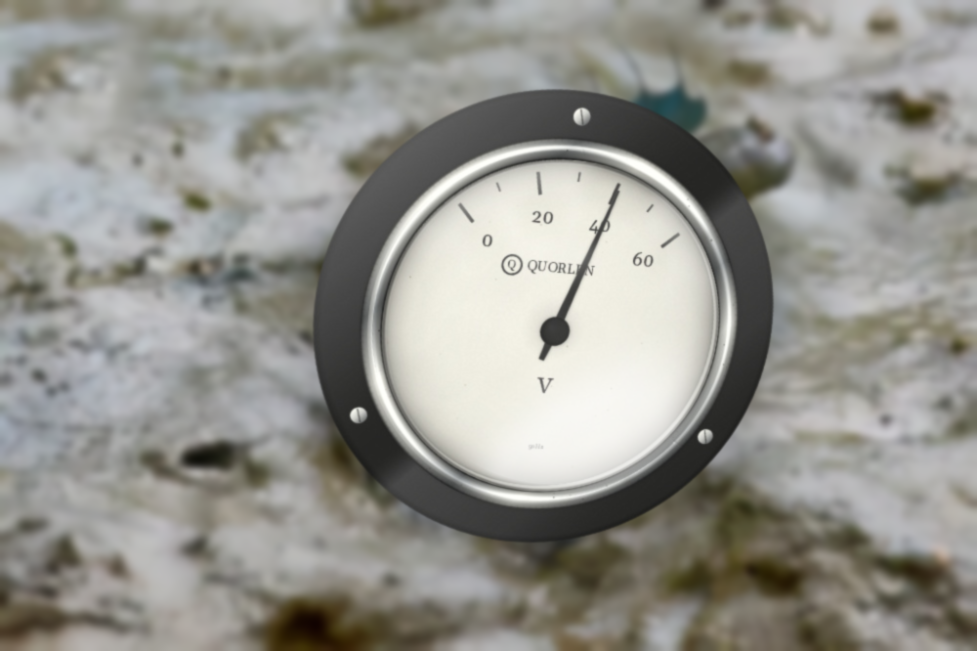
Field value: 40 V
